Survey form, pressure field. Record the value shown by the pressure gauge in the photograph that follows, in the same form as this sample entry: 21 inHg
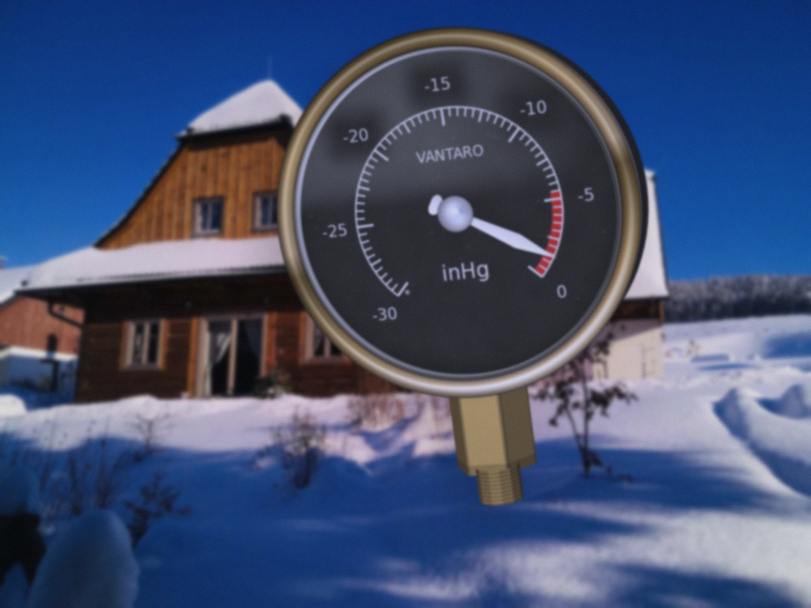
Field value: -1.5 inHg
